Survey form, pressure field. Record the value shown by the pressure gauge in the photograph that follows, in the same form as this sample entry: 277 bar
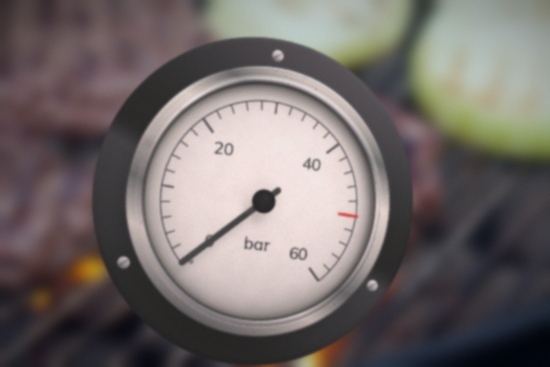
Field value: 0 bar
